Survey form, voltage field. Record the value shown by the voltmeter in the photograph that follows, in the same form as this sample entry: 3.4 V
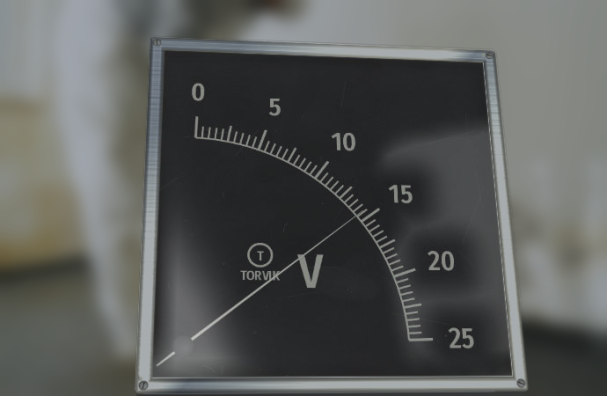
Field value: 14.5 V
